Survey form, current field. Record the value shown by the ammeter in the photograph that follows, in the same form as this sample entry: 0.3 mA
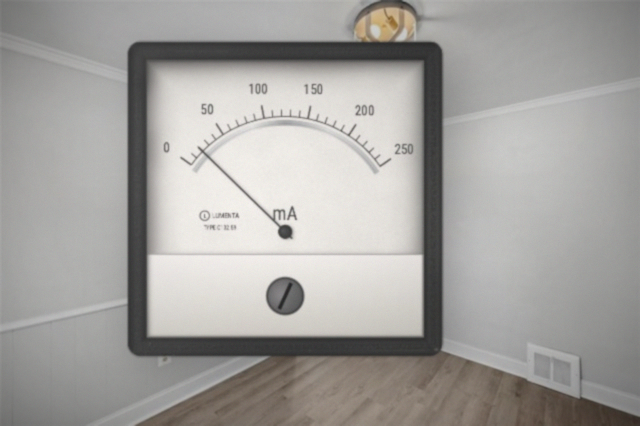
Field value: 20 mA
